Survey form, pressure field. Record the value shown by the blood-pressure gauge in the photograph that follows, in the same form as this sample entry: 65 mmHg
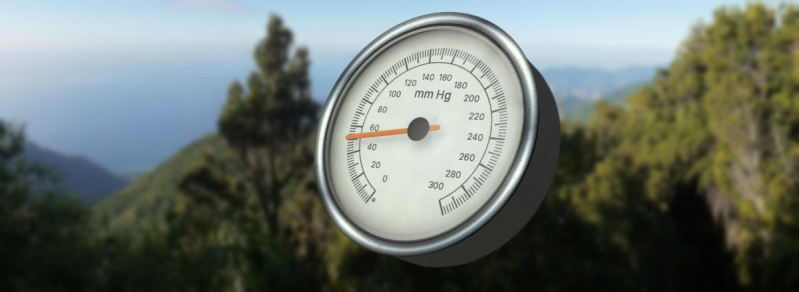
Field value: 50 mmHg
